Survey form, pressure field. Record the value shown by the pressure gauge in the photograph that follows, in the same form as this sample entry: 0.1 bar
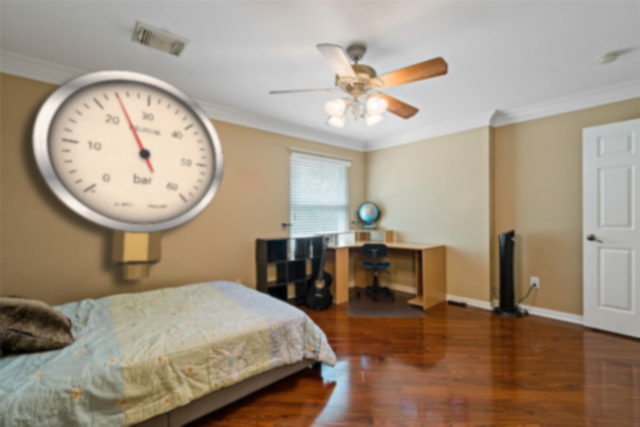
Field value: 24 bar
